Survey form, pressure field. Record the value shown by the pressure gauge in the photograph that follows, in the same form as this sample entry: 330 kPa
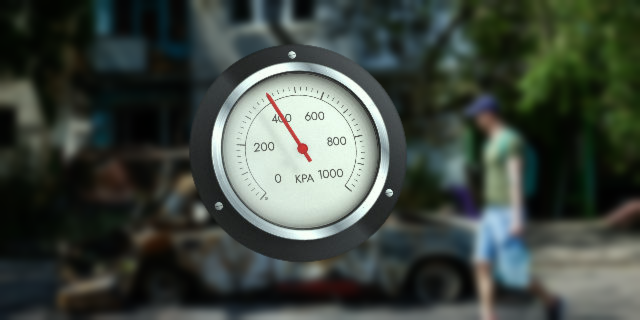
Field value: 400 kPa
